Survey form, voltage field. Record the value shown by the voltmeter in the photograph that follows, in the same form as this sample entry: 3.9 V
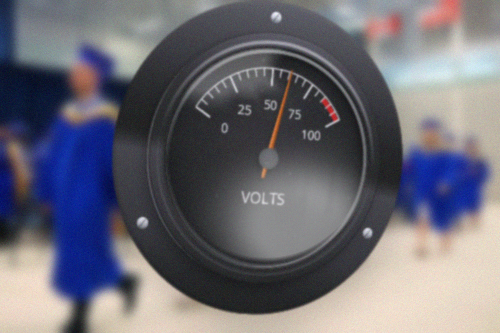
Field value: 60 V
